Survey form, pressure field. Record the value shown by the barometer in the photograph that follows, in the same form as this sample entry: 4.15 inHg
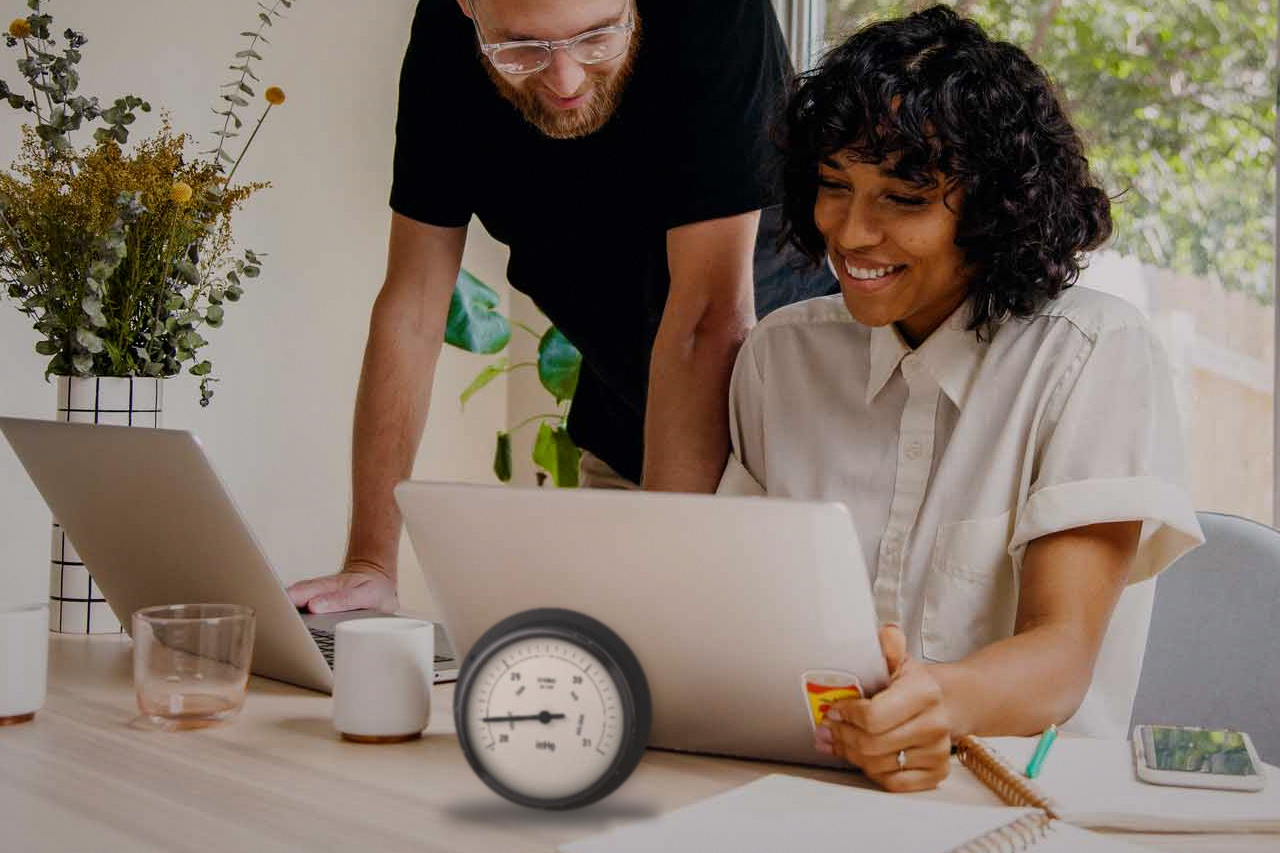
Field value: 28.3 inHg
